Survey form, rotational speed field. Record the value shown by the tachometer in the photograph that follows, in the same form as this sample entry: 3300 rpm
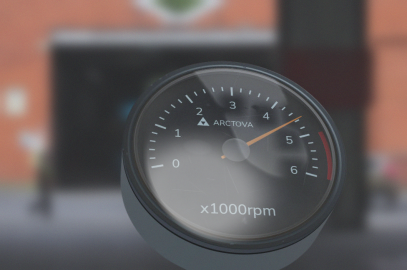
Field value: 4600 rpm
